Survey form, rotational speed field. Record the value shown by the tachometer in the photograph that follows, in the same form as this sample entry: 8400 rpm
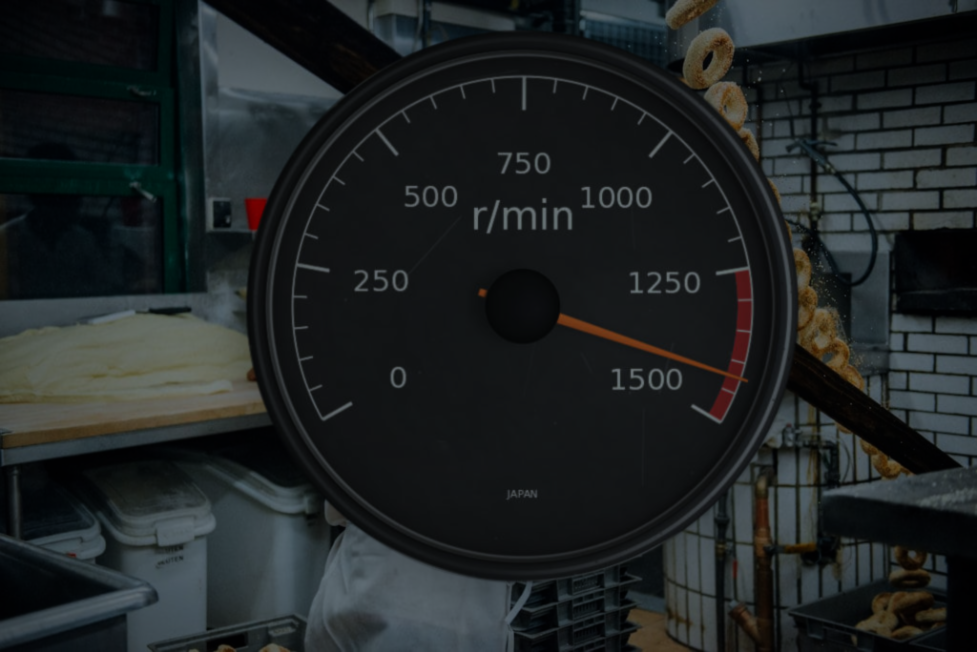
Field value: 1425 rpm
